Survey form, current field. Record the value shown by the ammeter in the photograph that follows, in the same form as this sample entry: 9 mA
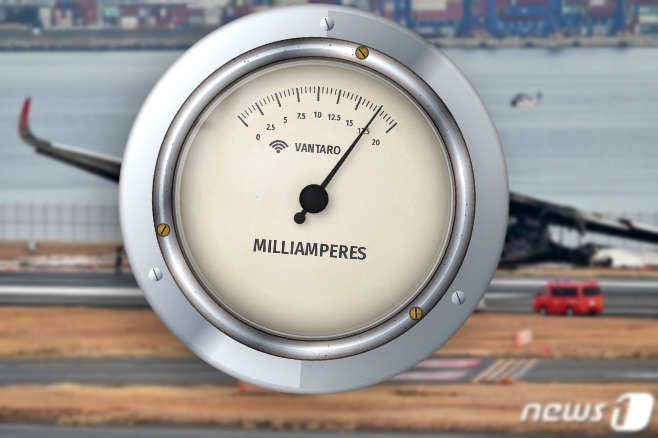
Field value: 17.5 mA
